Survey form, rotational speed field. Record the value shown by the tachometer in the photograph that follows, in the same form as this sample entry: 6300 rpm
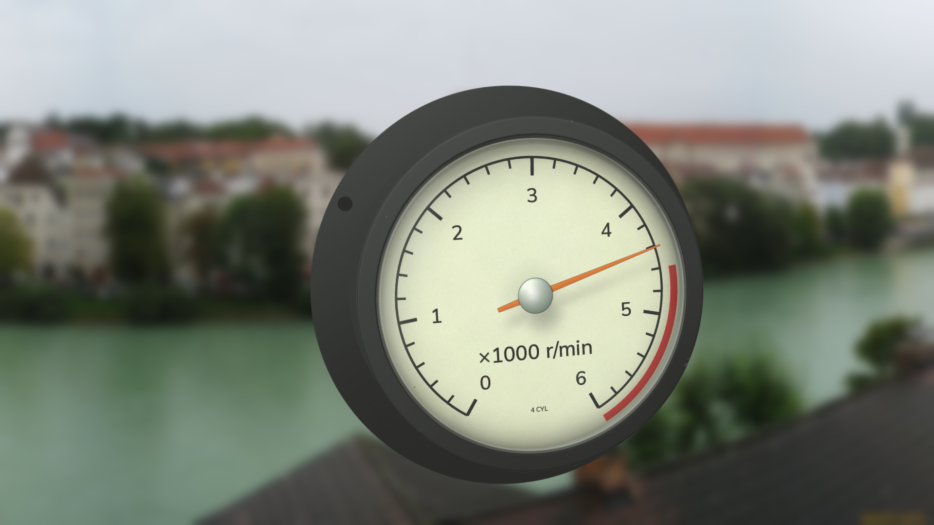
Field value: 4400 rpm
